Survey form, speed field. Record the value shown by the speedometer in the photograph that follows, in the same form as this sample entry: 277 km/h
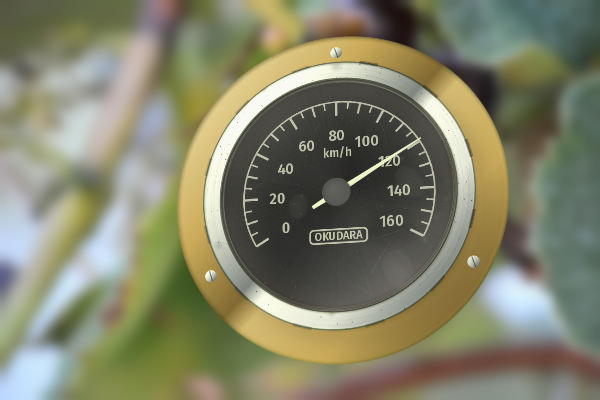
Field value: 120 km/h
